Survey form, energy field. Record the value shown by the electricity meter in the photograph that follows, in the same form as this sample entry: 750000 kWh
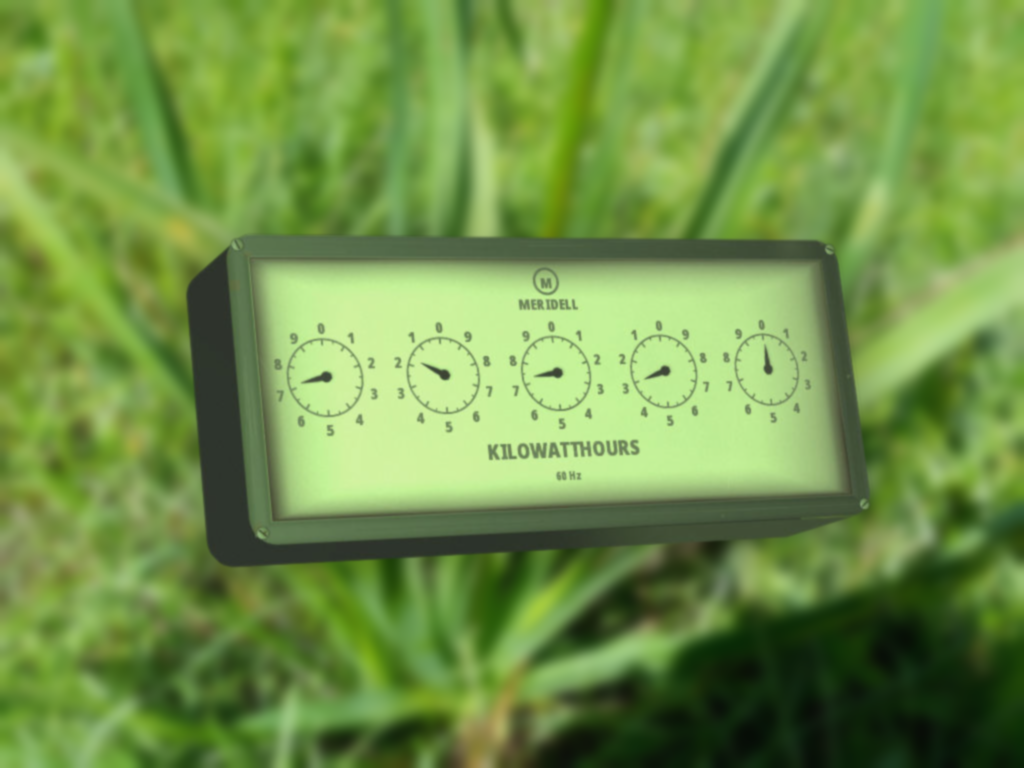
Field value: 71730 kWh
